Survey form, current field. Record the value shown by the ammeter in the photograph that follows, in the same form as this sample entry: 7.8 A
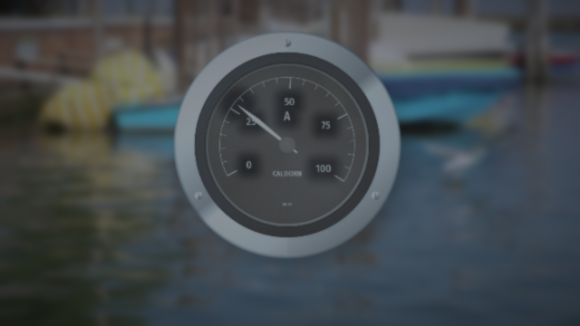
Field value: 27.5 A
